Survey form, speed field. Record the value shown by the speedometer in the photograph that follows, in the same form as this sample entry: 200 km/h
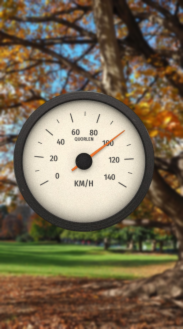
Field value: 100 km/h
